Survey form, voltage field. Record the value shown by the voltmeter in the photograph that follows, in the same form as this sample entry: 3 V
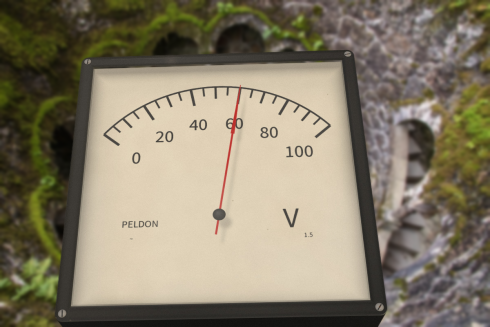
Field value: 60 V
